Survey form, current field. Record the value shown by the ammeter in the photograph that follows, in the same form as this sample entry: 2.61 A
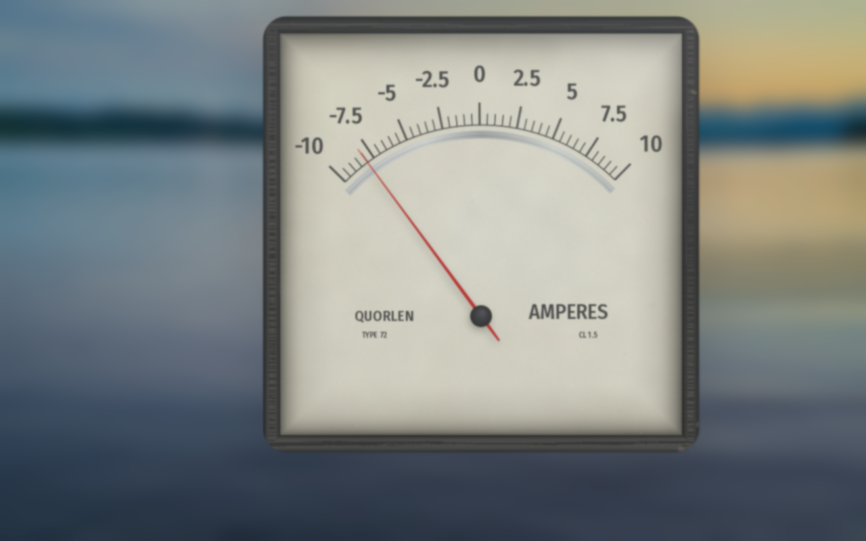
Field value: -8 A
